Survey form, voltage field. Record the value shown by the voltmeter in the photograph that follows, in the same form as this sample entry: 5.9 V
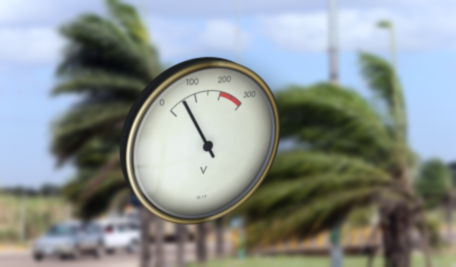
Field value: 50 V
